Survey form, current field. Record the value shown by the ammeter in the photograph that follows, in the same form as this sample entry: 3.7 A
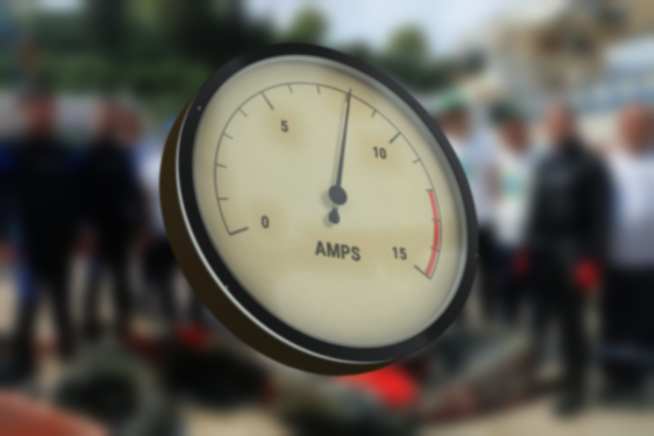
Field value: 8 A
